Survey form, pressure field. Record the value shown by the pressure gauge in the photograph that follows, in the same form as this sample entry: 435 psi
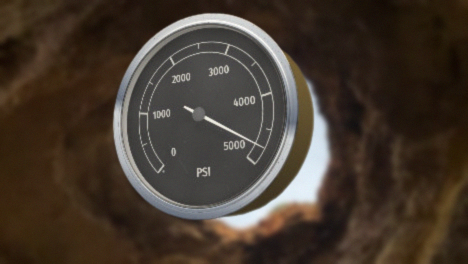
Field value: 4750 psi
